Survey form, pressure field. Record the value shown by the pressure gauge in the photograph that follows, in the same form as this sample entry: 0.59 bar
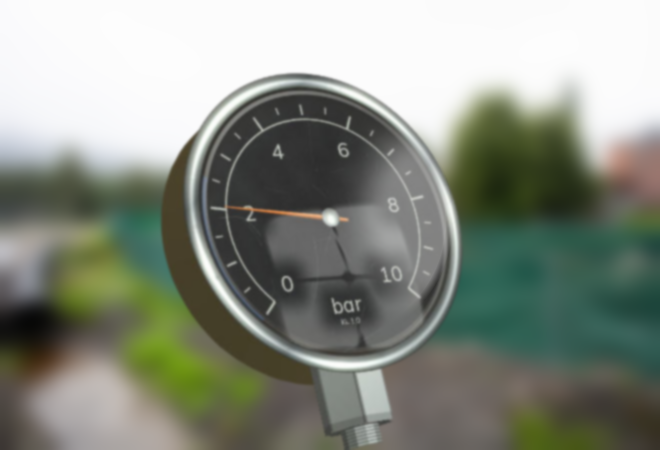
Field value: 2 bar
